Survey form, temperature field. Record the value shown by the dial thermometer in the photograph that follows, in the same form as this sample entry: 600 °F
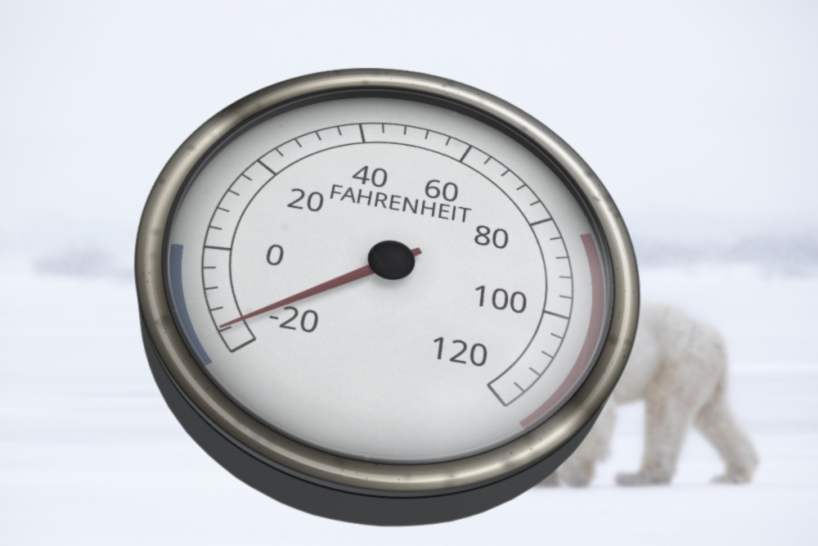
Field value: -16 °F
